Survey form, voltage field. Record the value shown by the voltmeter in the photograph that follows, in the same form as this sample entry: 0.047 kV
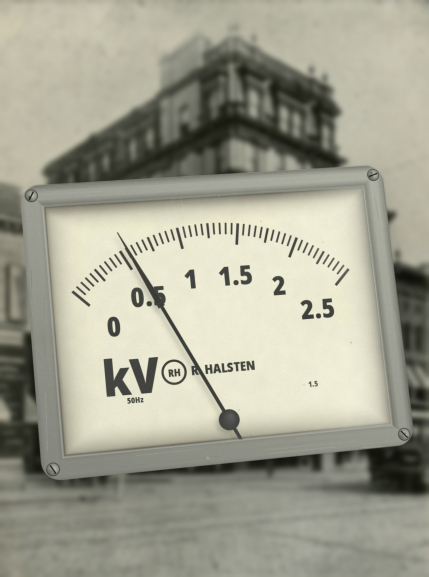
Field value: 0.55 kV
